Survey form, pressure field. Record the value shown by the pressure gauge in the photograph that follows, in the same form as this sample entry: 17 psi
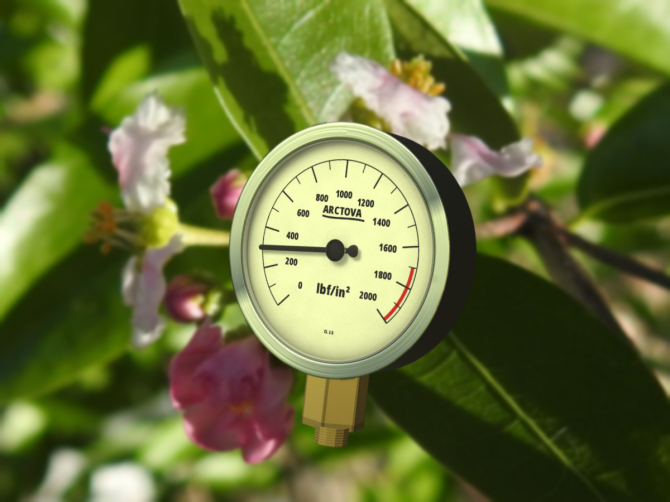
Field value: 300 psi
